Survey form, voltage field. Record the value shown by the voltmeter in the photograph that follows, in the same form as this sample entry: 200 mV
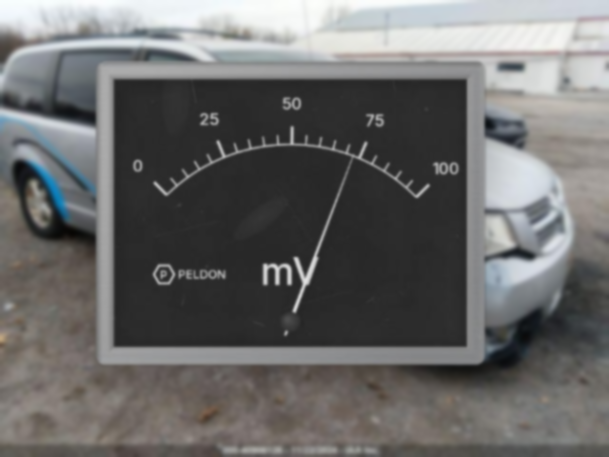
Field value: 72.5 mV
